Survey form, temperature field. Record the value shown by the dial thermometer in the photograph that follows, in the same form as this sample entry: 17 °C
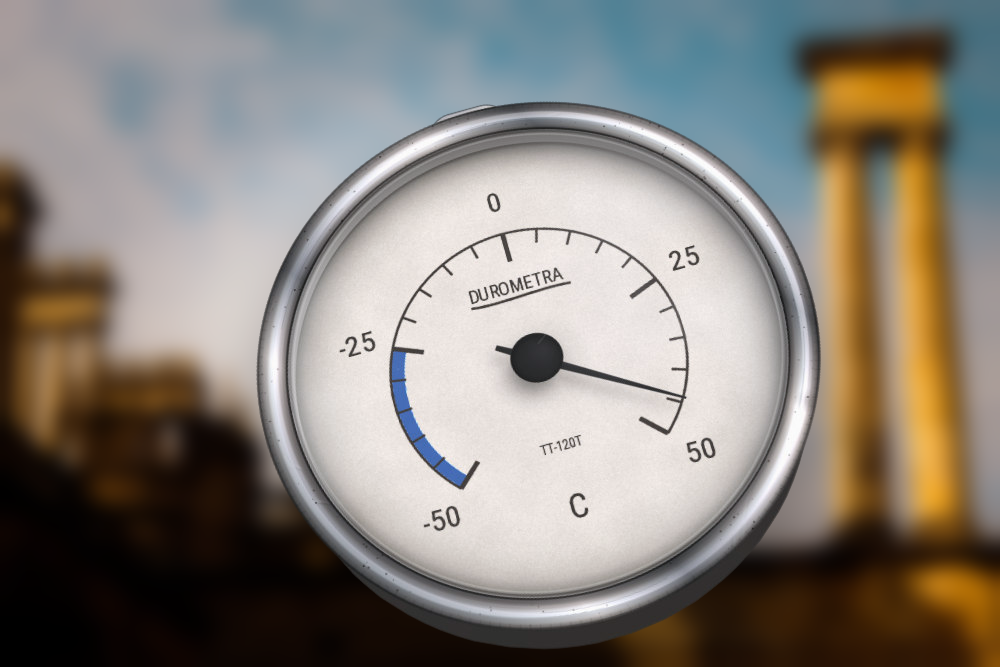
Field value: 45 °C
